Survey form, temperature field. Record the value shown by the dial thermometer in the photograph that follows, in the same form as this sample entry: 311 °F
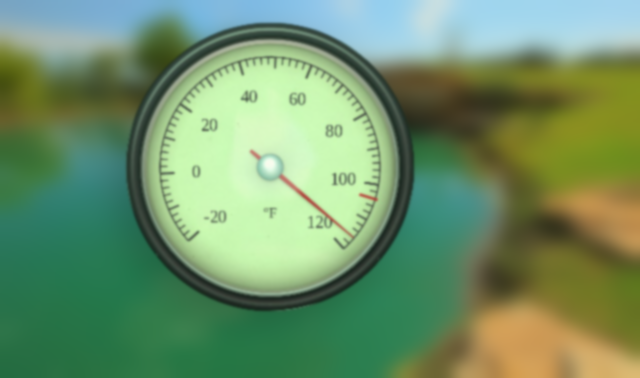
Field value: 116 °F
